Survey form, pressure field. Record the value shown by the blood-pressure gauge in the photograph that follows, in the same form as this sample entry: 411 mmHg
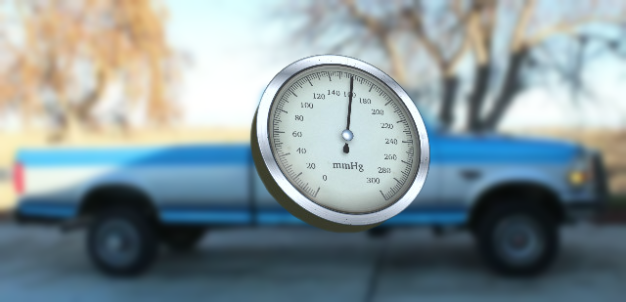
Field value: 160 mmHg
